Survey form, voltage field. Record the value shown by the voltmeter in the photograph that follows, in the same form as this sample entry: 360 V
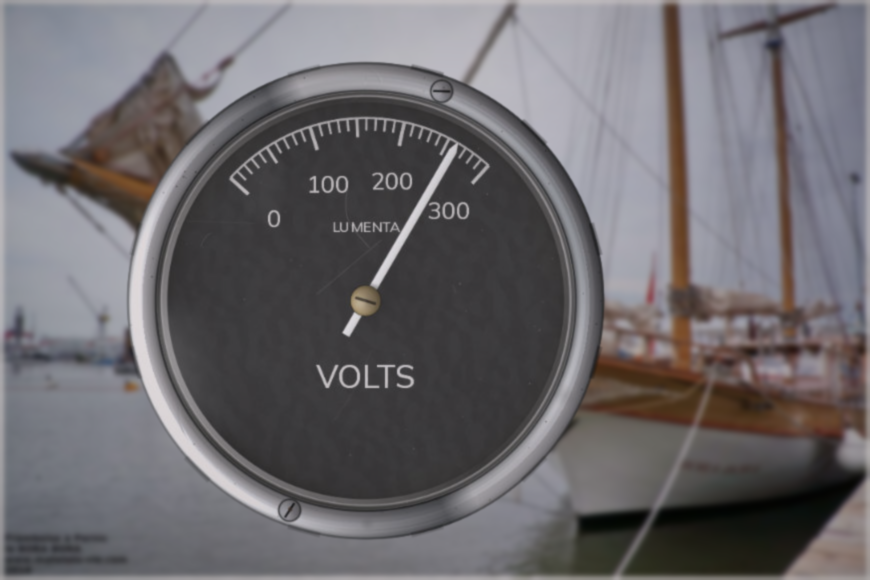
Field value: 260 V
